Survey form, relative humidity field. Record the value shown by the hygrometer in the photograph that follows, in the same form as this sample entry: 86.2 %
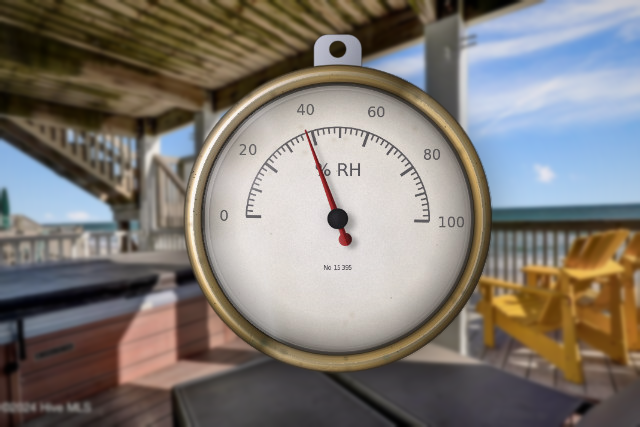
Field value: 38 %
